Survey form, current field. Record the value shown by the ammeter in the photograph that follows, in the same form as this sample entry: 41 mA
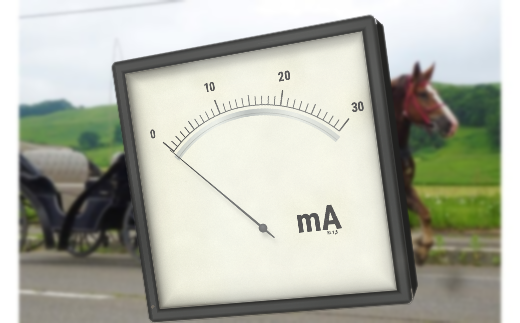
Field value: 0 mA
